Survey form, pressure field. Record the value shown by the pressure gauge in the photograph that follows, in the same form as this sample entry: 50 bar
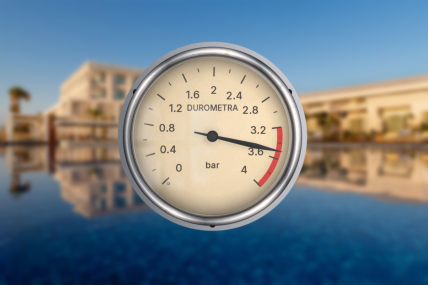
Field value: 3.5 bar
